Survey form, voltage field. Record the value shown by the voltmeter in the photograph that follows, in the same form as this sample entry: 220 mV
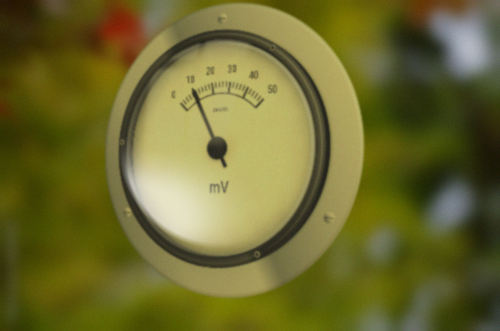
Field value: 10 mV
